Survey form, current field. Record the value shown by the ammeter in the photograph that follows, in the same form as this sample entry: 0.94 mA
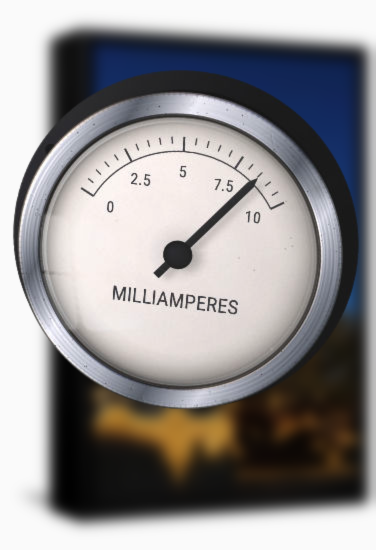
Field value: 8.5 mA
